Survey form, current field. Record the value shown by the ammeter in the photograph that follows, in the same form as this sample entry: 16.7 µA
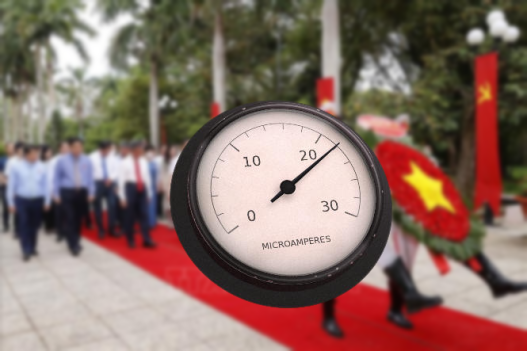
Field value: 22 µA
